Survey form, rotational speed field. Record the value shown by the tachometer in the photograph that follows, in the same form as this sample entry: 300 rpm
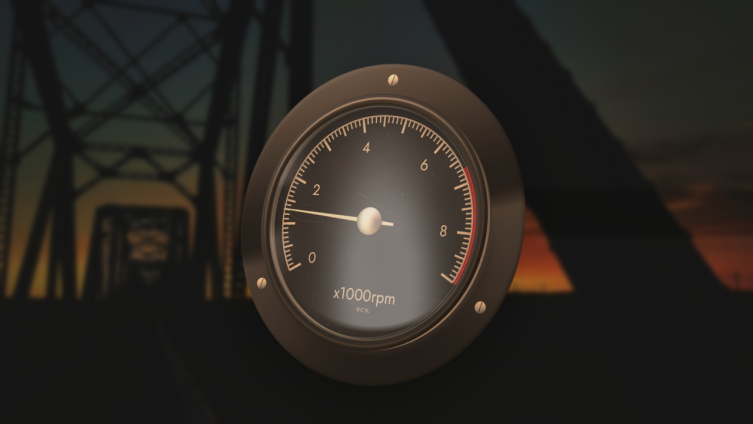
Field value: 1300 rpm
